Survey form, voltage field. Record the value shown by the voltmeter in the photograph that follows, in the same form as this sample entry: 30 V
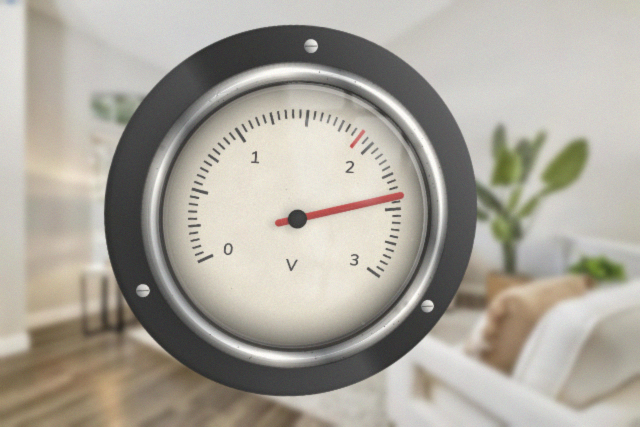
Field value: 2.4 V
